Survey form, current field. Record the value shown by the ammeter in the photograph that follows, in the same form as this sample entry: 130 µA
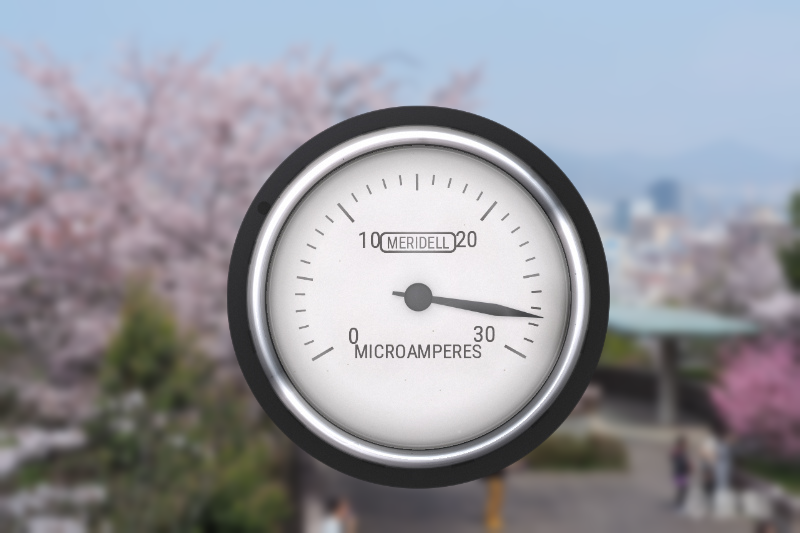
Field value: 27.5 µA
